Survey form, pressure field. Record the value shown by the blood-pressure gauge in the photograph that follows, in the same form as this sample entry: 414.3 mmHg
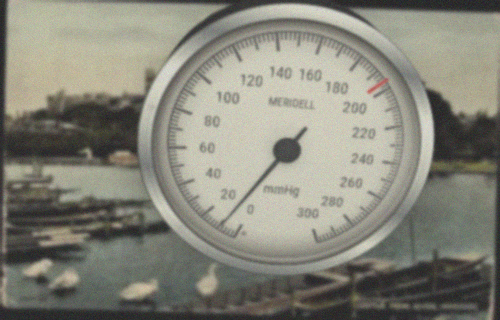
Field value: 10 mmHg
